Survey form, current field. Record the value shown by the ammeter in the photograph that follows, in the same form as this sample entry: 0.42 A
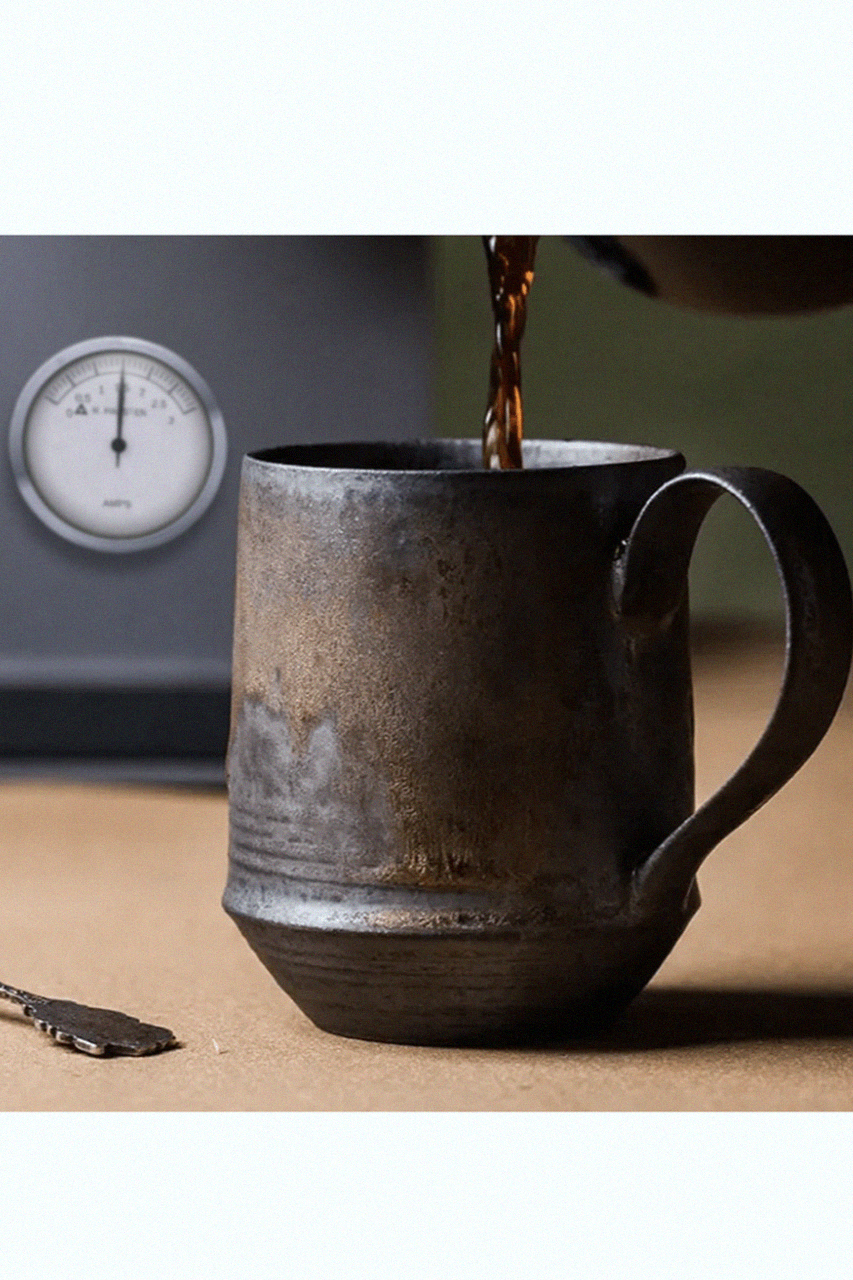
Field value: 1.5 A
